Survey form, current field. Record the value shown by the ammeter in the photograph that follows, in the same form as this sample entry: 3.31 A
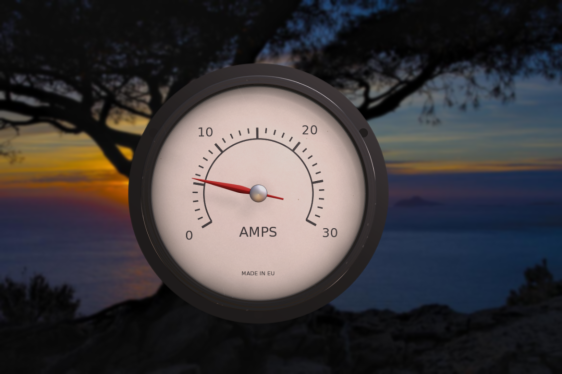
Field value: 5.5 A
